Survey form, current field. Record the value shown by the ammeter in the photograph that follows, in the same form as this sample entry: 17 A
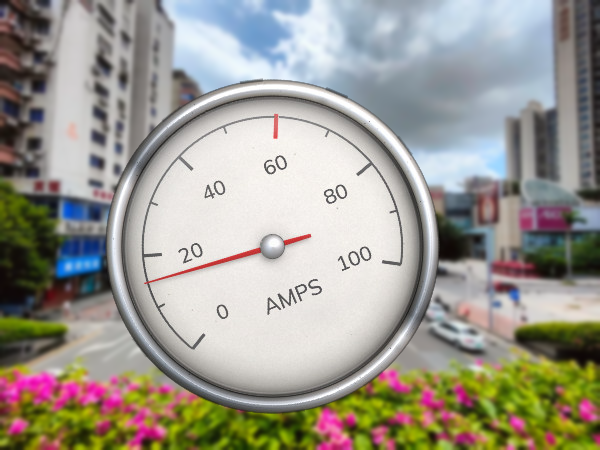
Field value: 15 A
